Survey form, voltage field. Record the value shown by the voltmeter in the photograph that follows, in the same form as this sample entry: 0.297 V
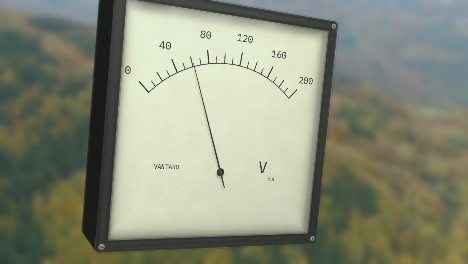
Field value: 60 V
